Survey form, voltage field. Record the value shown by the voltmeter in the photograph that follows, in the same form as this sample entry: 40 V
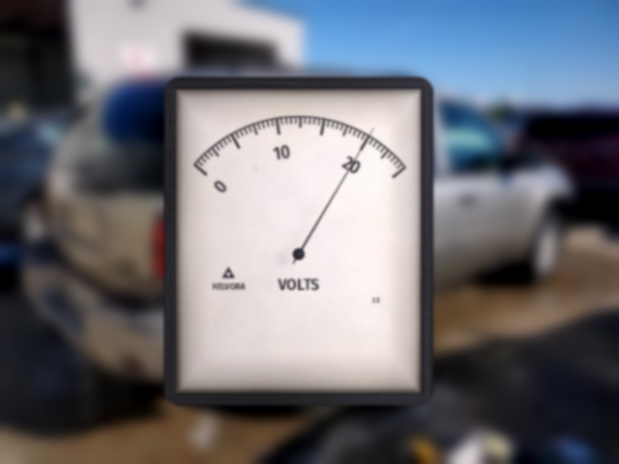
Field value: 20 V
